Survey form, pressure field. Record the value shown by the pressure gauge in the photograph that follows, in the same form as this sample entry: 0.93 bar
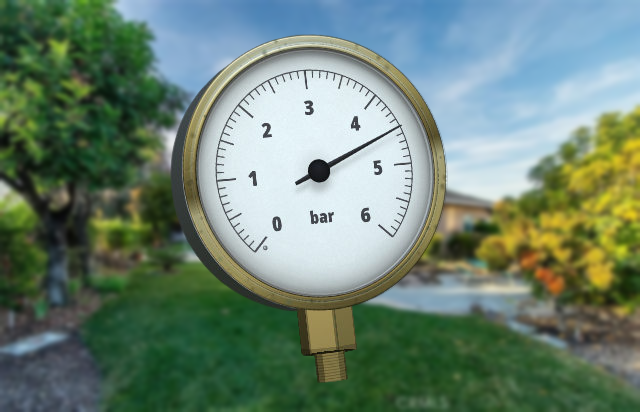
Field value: 4.5 bar
